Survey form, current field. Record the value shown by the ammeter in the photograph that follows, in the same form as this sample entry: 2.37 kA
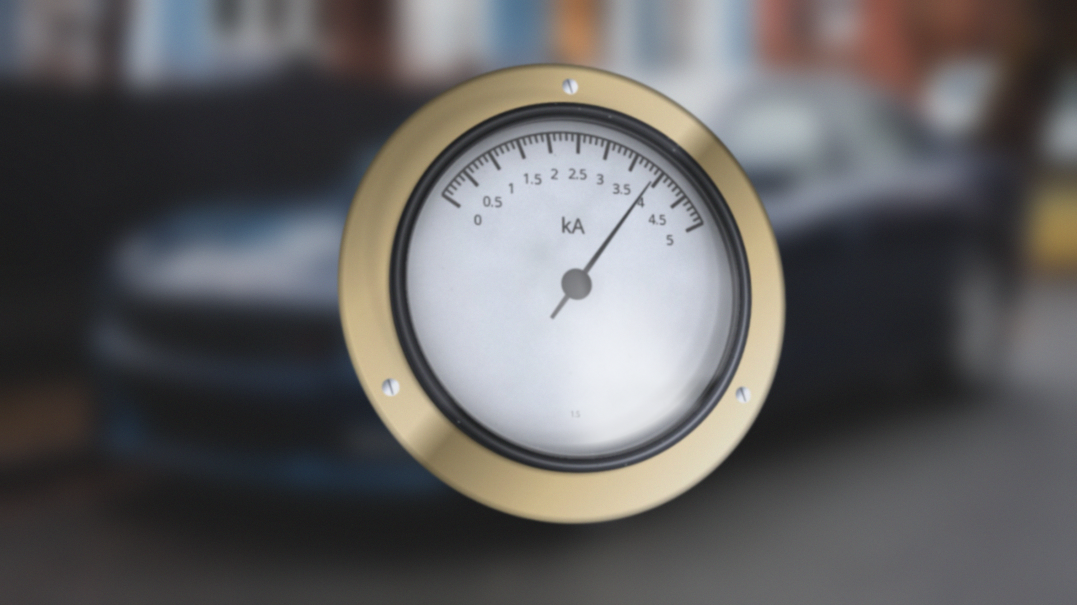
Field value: 3.9 kA
